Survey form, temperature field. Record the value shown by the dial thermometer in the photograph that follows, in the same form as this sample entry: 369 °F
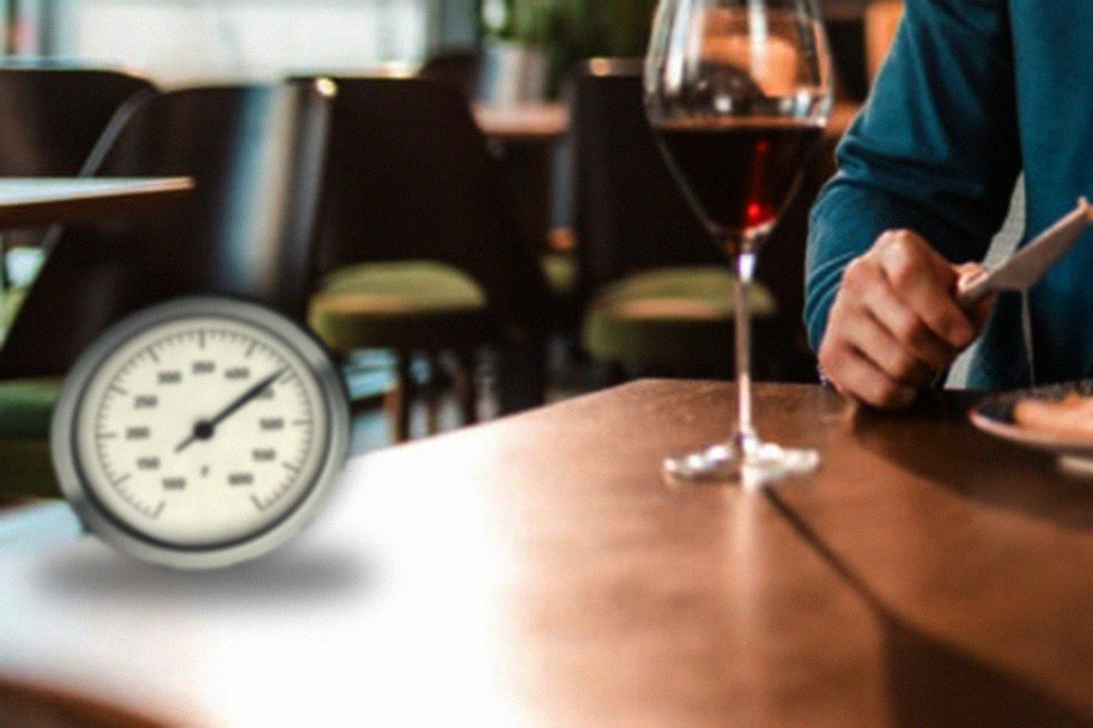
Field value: 440 °F
